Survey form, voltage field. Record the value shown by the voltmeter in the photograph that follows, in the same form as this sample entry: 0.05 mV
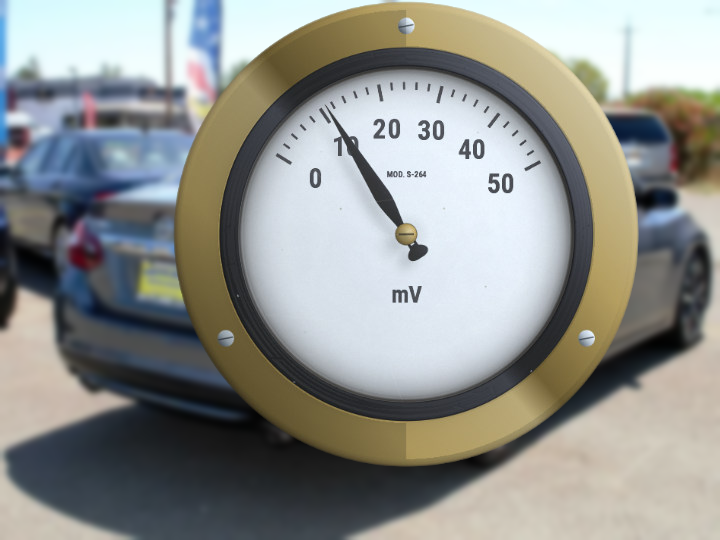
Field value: 11 mV
